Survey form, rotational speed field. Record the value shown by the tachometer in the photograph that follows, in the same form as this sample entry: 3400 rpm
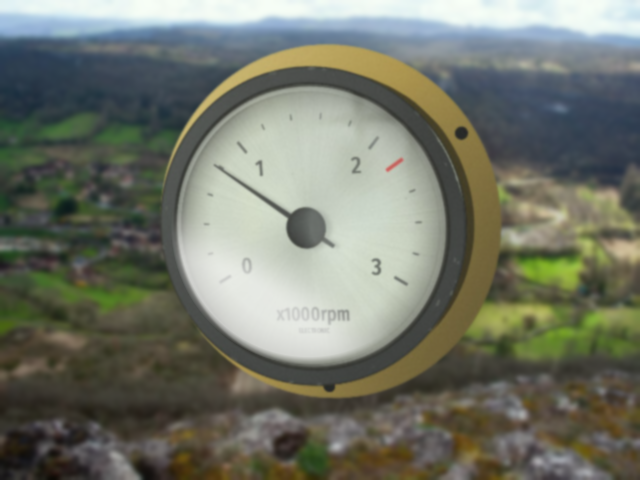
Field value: 800 rpm
